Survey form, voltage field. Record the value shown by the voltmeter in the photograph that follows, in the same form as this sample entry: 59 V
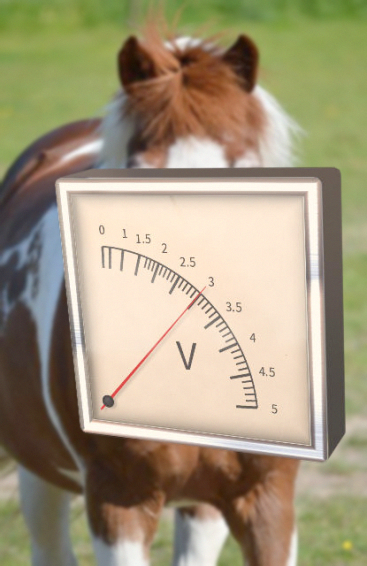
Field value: 3 V
